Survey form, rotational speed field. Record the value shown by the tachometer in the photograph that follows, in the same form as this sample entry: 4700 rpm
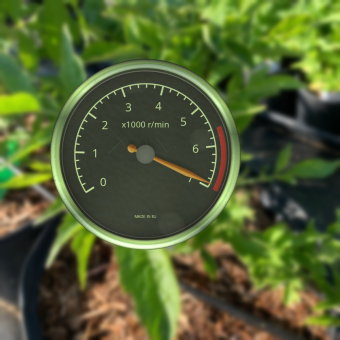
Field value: 6900 rpm
